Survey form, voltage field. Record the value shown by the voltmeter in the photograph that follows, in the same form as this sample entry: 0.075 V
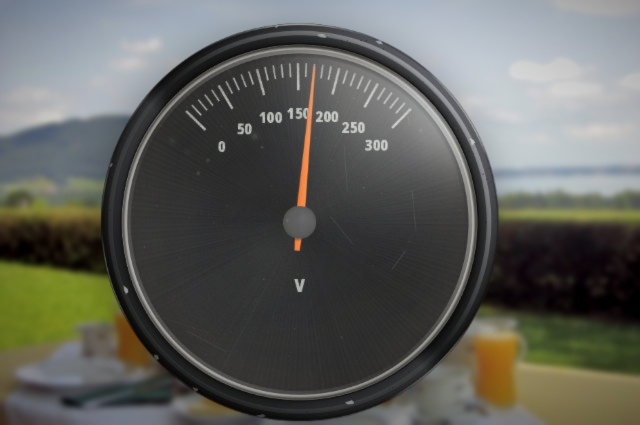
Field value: 170 V
